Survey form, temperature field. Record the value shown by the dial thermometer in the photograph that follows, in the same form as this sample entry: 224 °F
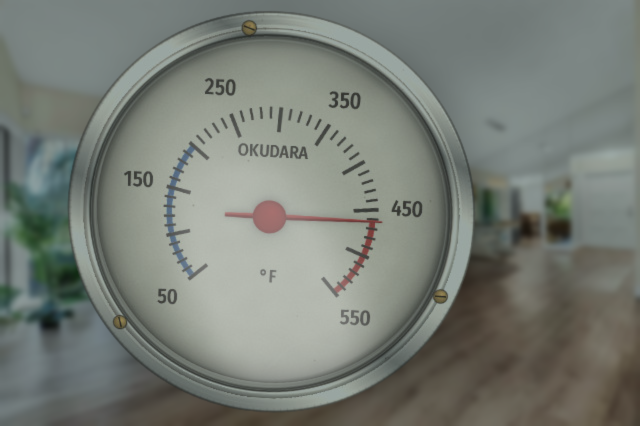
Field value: 460 °F
